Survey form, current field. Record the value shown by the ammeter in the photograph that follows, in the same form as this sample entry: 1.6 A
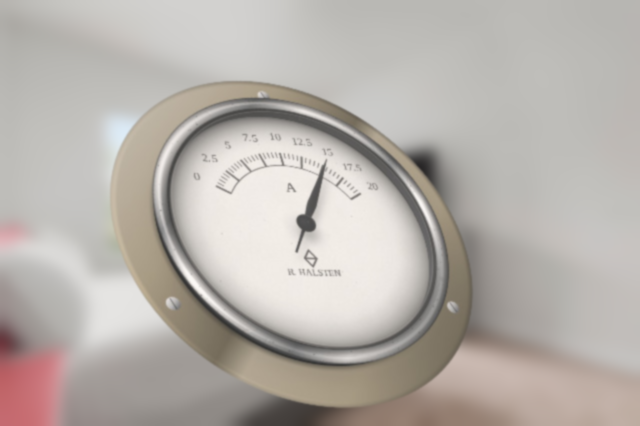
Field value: 15 A
